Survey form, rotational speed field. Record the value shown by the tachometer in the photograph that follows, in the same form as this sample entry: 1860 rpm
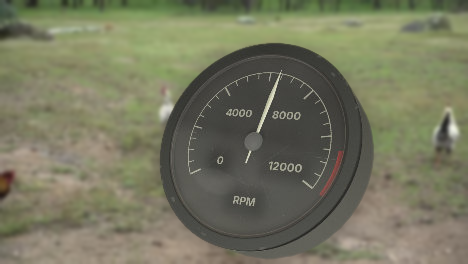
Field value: 6500 rpm
